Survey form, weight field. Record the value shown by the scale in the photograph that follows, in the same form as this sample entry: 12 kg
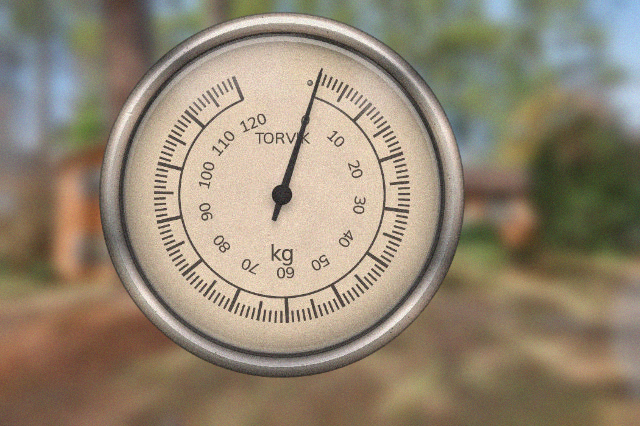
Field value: 0 kg
